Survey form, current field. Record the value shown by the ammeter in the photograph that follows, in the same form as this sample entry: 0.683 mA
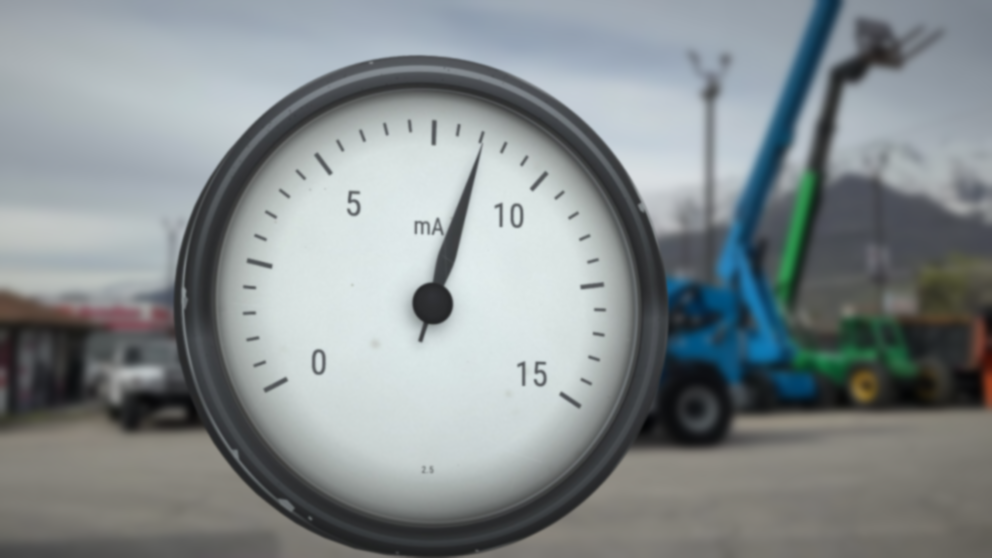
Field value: 8.5 mA
